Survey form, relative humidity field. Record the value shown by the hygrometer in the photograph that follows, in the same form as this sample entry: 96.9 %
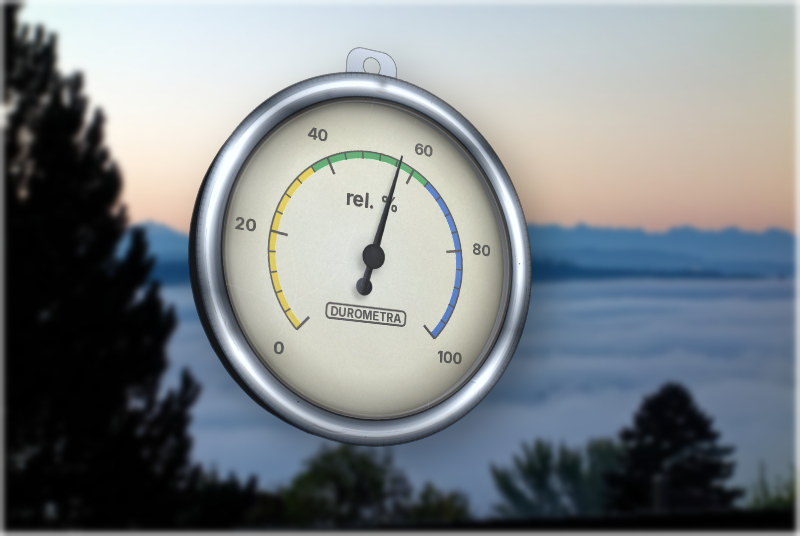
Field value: 56 %
